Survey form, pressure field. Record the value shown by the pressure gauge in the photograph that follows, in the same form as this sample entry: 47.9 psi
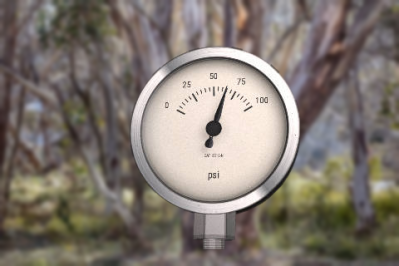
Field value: 65 psi
